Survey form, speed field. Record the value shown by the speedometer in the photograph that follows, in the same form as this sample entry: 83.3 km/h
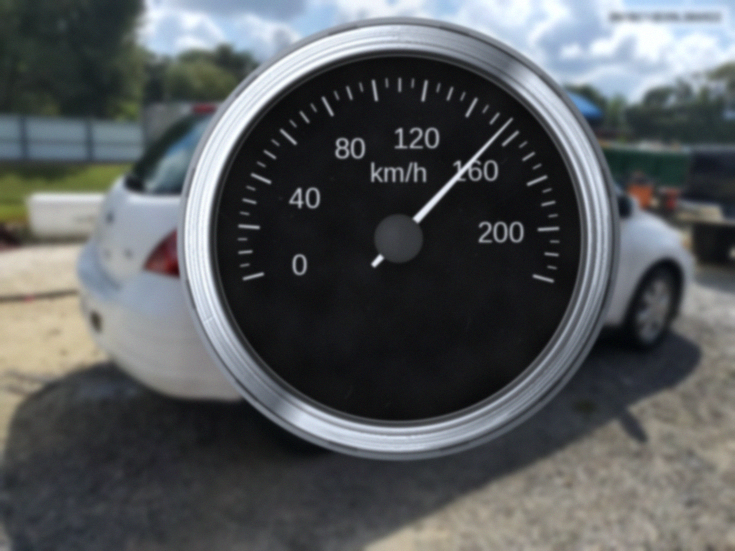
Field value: 155 km/h
